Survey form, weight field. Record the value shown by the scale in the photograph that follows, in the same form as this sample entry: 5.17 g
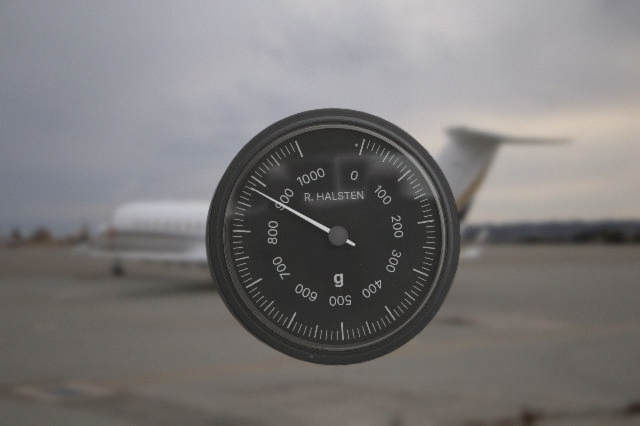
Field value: 880 g
